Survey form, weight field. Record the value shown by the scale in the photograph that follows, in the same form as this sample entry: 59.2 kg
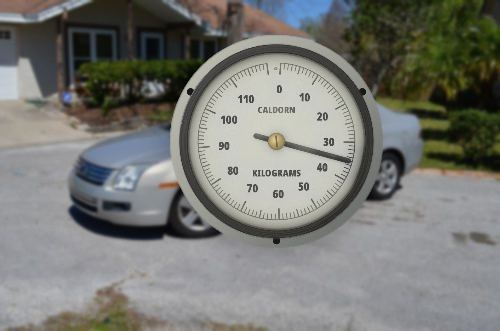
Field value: 35 kg
